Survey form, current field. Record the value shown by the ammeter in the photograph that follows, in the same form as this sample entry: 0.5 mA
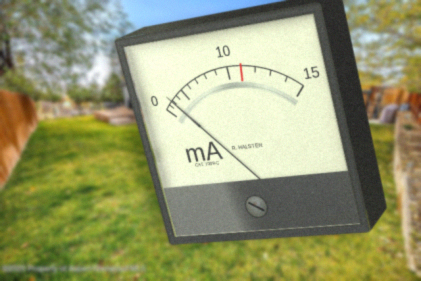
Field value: 3 mA
